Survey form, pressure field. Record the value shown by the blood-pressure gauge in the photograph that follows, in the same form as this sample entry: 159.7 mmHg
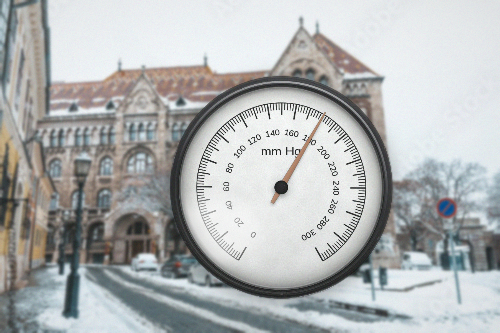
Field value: 180 mmHg
